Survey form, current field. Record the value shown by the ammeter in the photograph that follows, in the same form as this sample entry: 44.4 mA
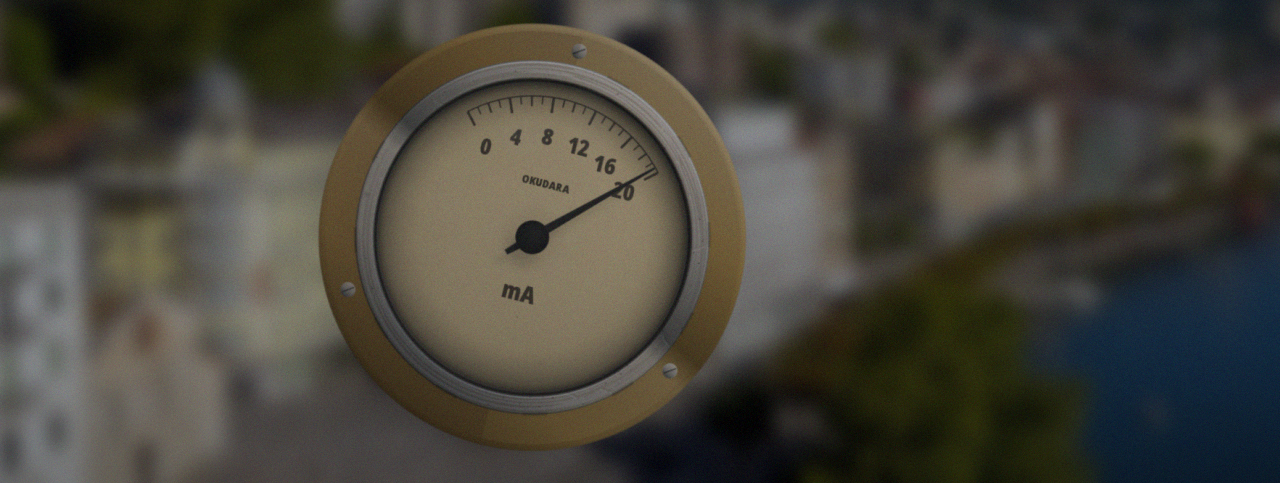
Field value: 19.5 mA
